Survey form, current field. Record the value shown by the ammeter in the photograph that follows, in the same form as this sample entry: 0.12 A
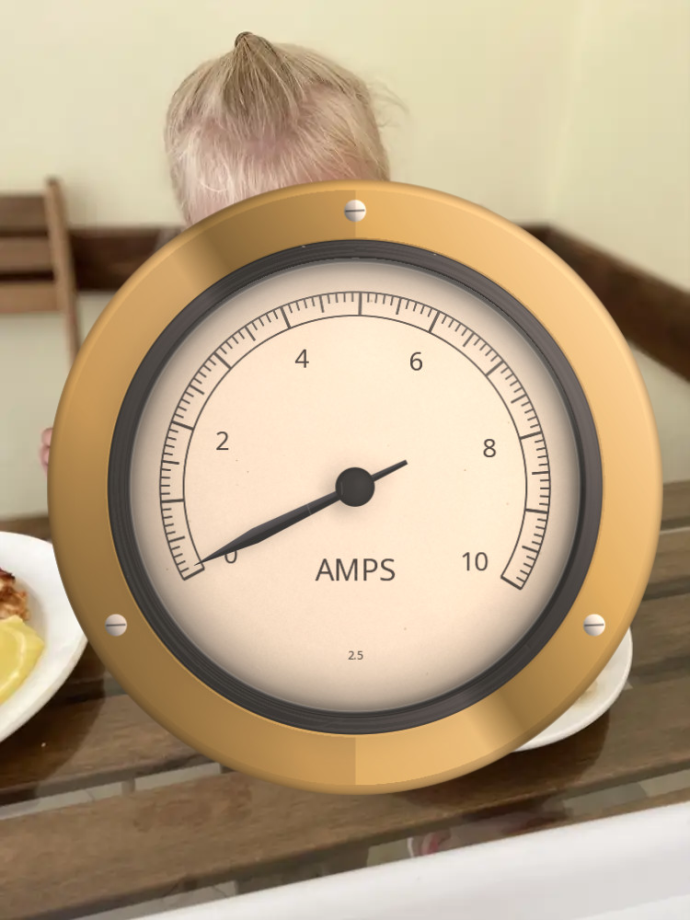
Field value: 0.1 A
